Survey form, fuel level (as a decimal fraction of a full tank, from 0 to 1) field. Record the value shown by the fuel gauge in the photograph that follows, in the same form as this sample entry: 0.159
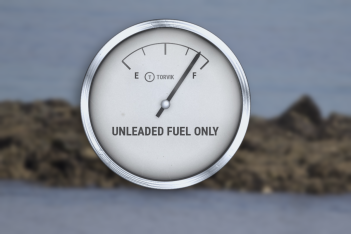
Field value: 0.875
